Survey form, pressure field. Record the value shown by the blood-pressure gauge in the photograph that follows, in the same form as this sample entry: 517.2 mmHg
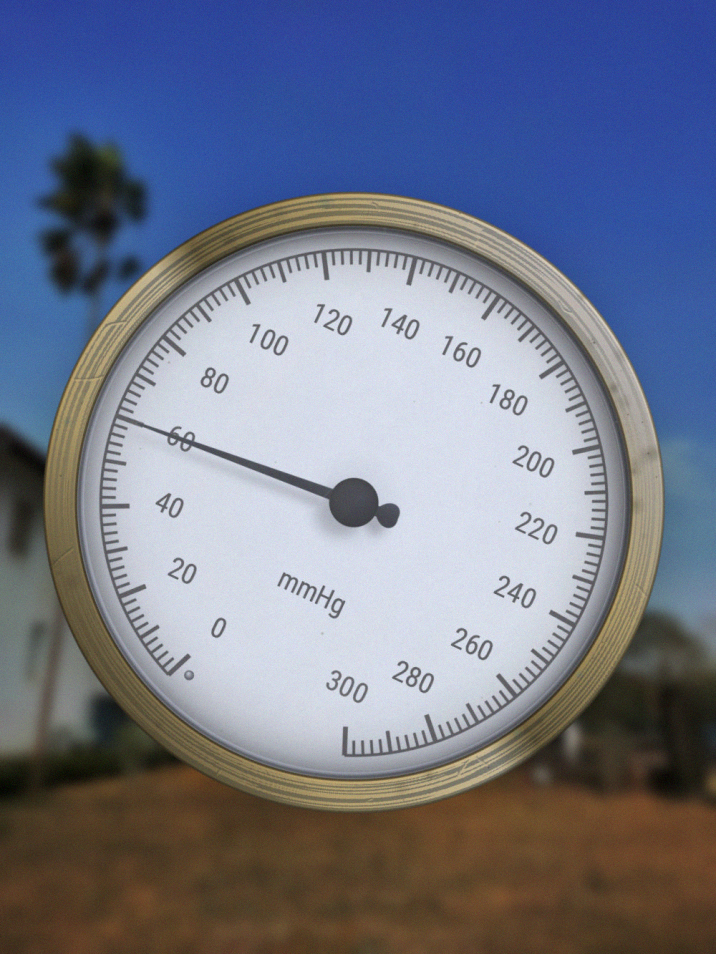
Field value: 60 mmHg
